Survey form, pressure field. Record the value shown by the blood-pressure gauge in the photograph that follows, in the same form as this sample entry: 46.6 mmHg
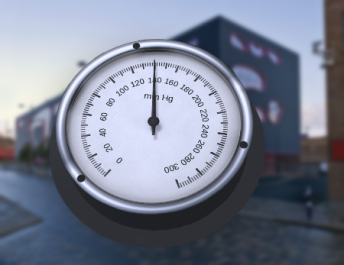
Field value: 140 mmHg
